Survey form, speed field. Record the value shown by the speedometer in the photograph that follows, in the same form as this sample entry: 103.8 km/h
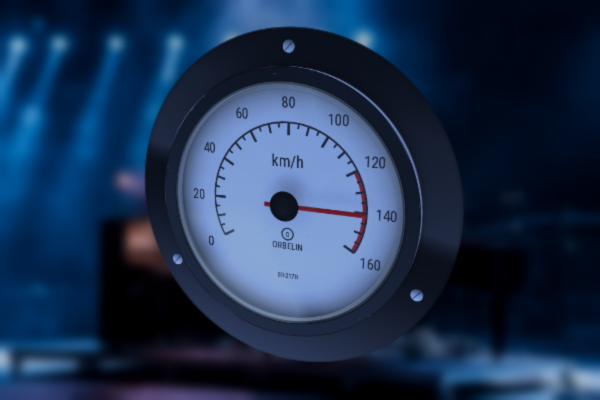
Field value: 140 km/h
